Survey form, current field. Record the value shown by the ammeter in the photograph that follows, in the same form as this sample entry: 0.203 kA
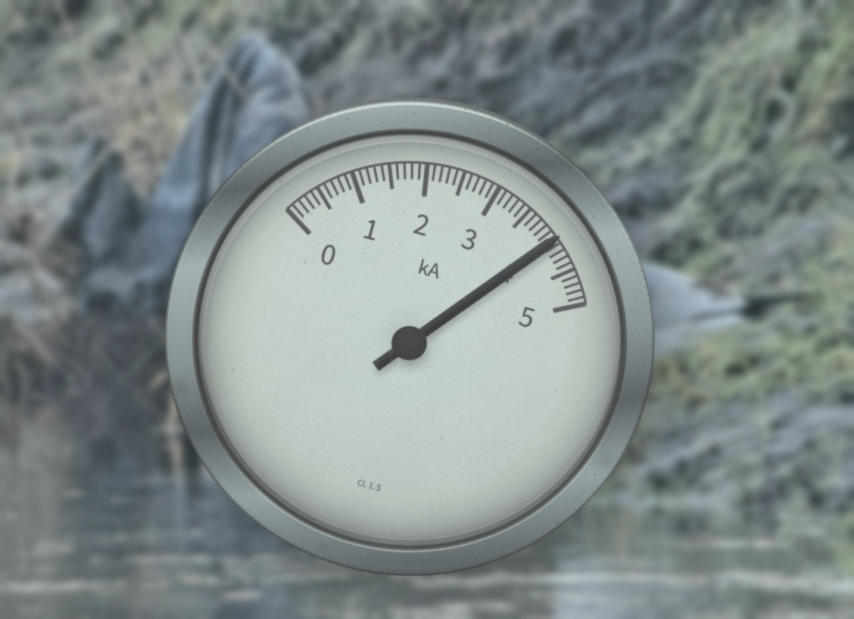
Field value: 4 kA
